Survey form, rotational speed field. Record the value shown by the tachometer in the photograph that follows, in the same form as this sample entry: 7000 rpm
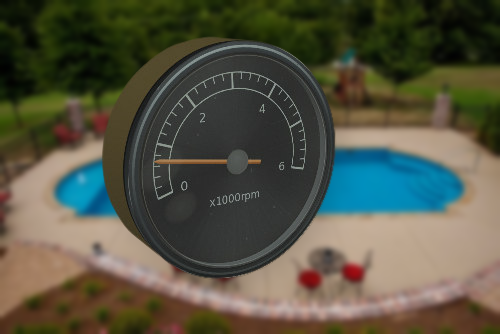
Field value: 700 rpm
